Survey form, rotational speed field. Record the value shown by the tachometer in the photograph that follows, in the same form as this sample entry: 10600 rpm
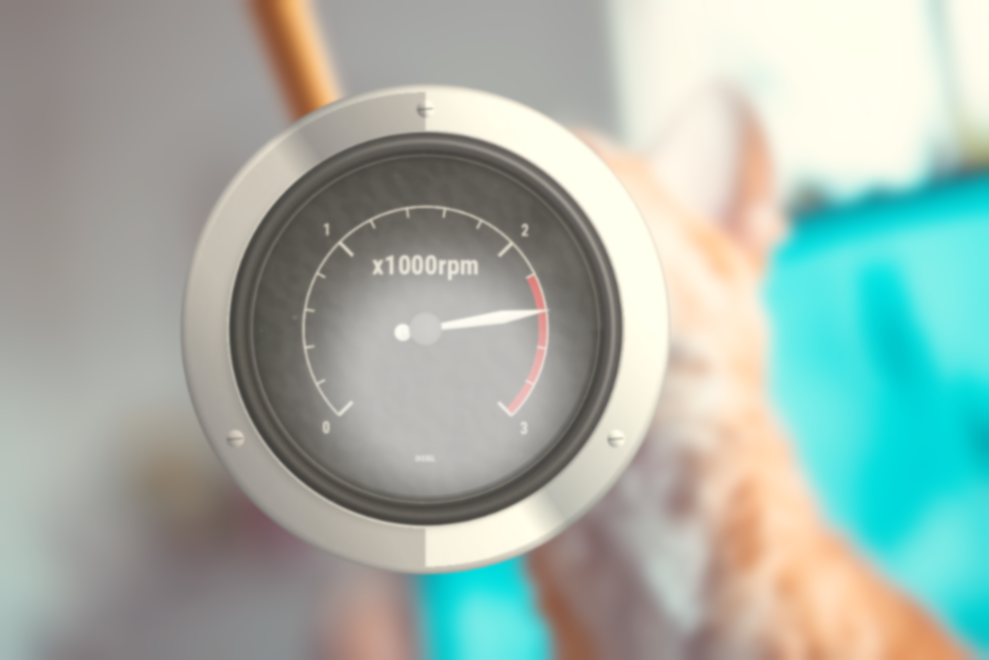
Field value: 2400 rpm
